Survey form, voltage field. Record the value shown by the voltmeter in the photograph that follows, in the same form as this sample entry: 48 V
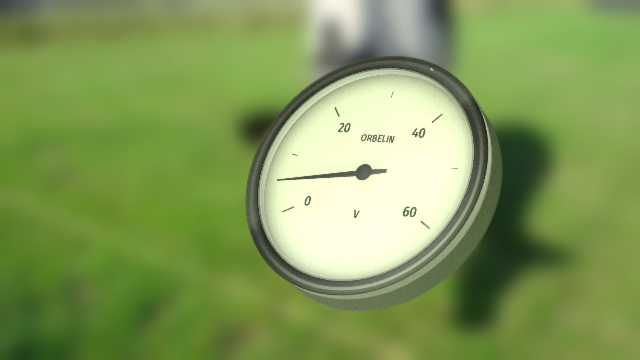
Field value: 5 V
